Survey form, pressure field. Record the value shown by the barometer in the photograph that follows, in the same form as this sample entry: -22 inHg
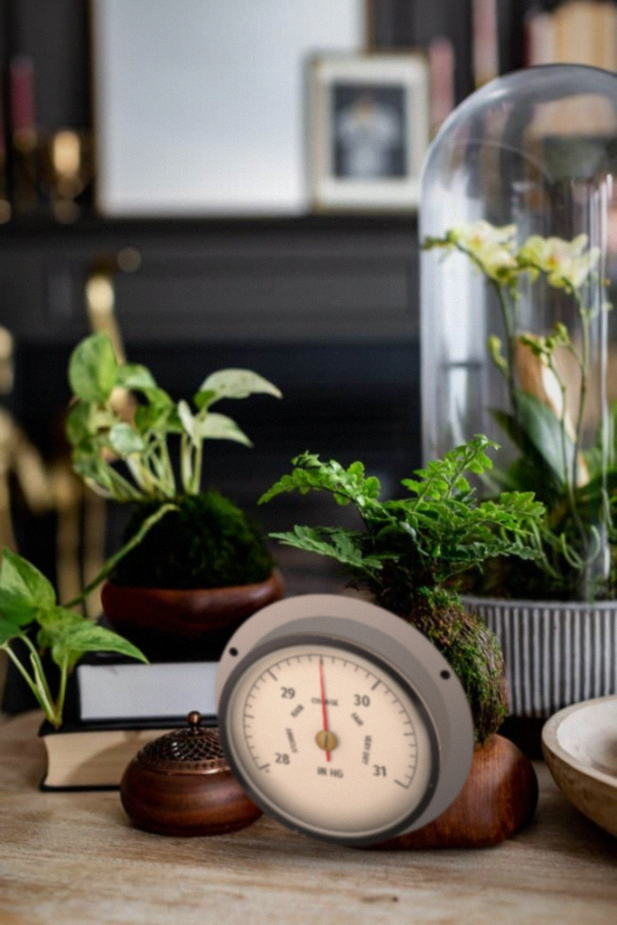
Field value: 29.5 inHg
